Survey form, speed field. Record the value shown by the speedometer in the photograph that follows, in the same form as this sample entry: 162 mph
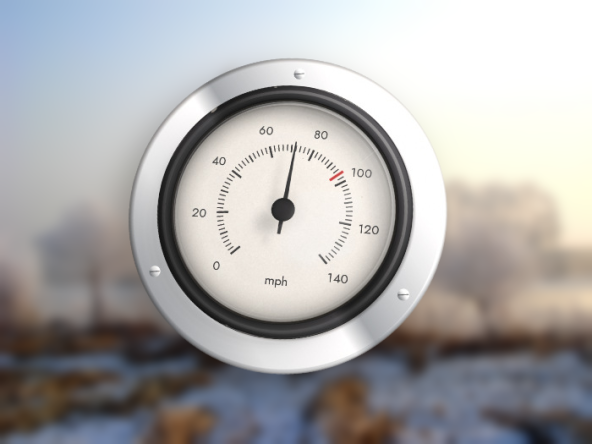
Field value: 72 mph
